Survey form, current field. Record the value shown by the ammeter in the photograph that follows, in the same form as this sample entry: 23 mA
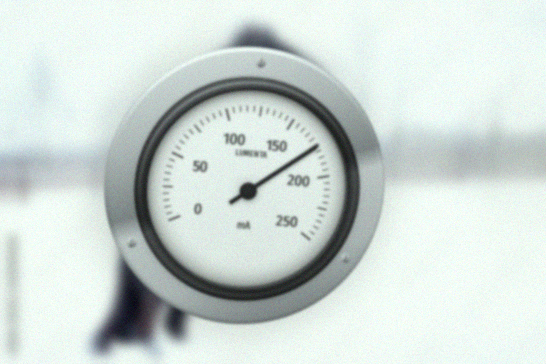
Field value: 175 mA
